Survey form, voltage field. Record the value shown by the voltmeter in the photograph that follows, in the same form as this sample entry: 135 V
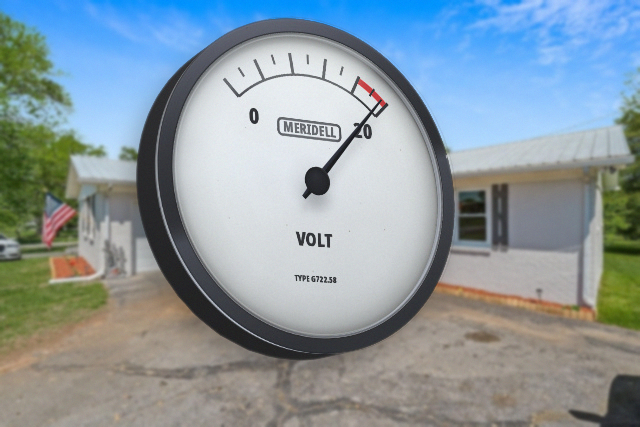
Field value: 19 V
